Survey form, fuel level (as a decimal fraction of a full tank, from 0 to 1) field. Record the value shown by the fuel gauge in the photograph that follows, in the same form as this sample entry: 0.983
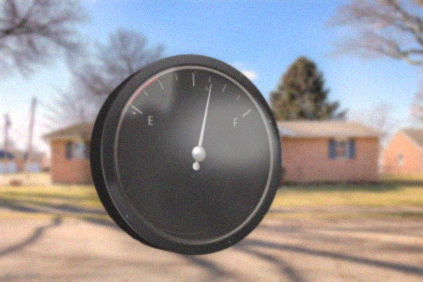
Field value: 0.625
